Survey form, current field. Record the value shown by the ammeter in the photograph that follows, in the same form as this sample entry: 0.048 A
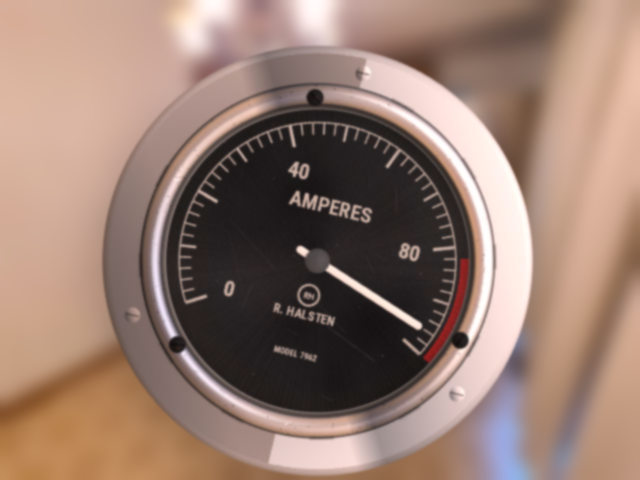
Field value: 96 A
